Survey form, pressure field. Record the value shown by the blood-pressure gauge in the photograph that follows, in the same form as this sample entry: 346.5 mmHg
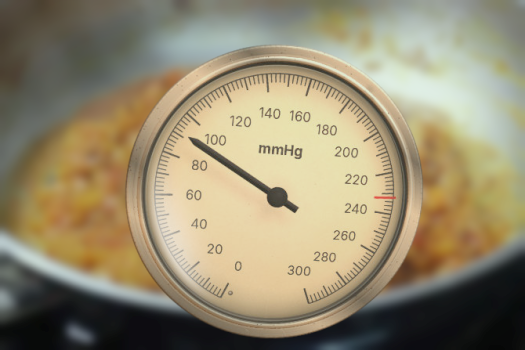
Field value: 92 mmHg
